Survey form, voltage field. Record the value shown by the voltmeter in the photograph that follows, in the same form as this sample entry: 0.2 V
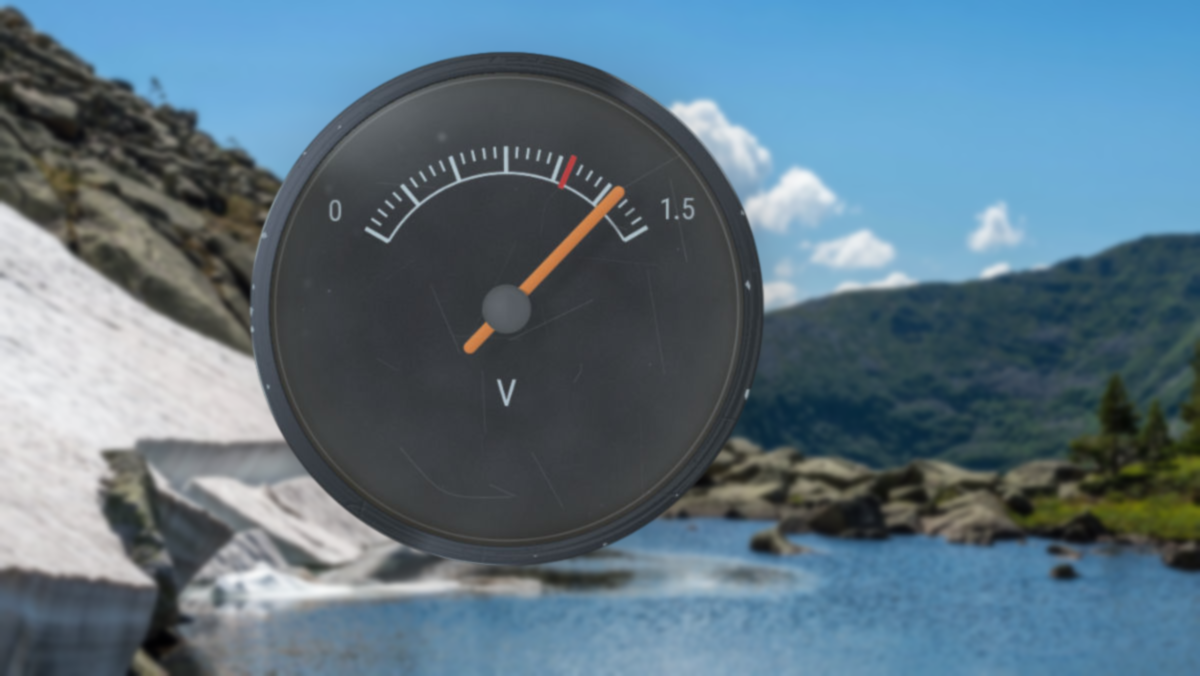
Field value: 1.3 V
